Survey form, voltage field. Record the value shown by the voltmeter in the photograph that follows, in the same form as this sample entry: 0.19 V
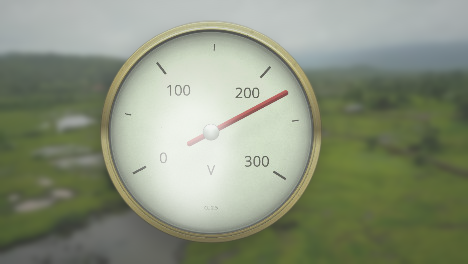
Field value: 225 V
